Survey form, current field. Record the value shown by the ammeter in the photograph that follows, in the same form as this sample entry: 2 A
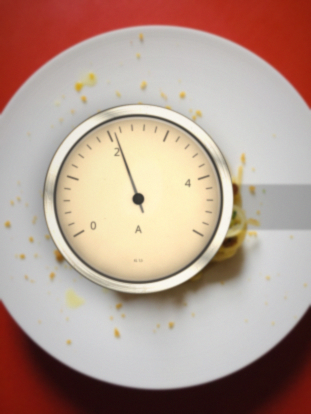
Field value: 2.1 A
